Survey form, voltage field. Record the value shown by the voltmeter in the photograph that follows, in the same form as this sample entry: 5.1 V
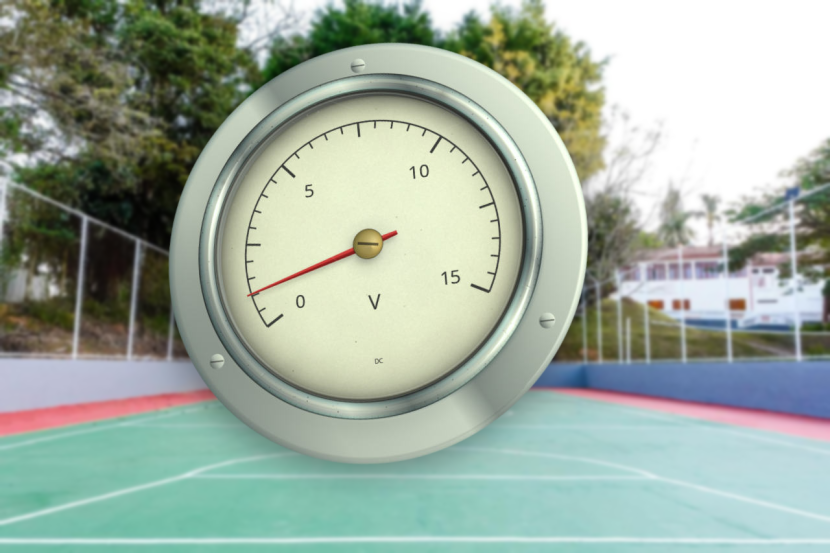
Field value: 1 V
